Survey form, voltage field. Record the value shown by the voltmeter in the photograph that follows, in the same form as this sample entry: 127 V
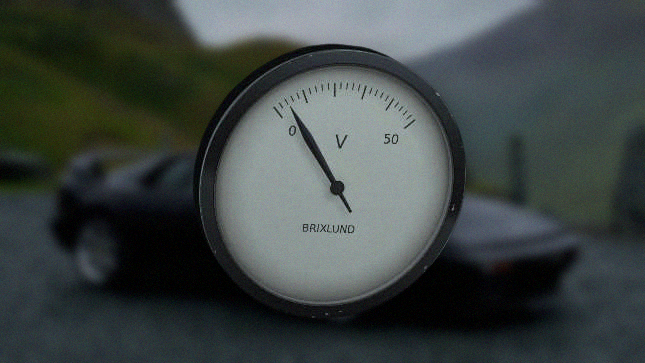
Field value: 4 V
